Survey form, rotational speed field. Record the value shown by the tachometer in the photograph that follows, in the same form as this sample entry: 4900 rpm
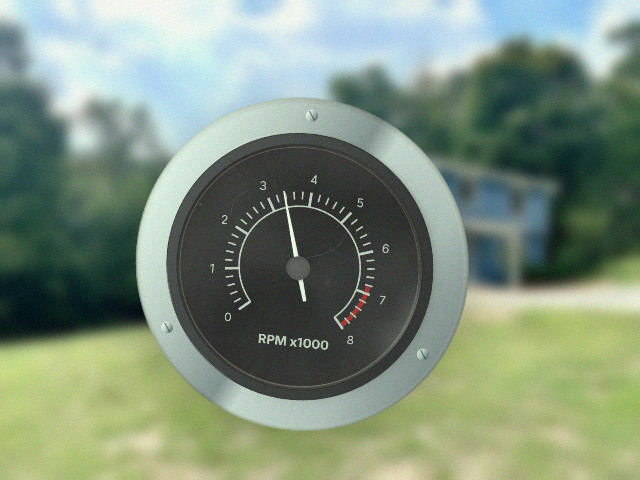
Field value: 3400 rpm
